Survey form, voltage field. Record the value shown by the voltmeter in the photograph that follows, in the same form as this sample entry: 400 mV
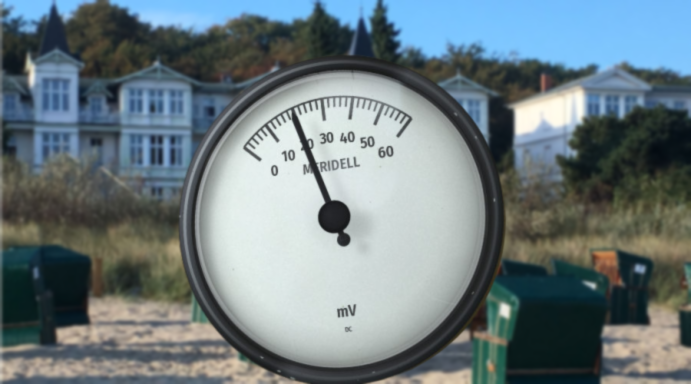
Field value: 20 mV
